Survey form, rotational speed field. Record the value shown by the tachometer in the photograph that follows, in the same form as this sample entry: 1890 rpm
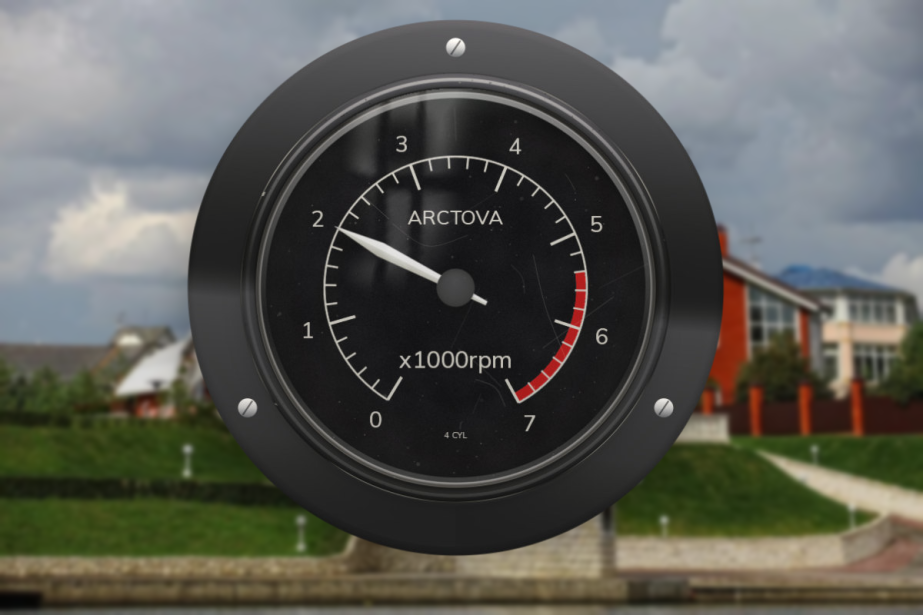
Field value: 2000 rpm
